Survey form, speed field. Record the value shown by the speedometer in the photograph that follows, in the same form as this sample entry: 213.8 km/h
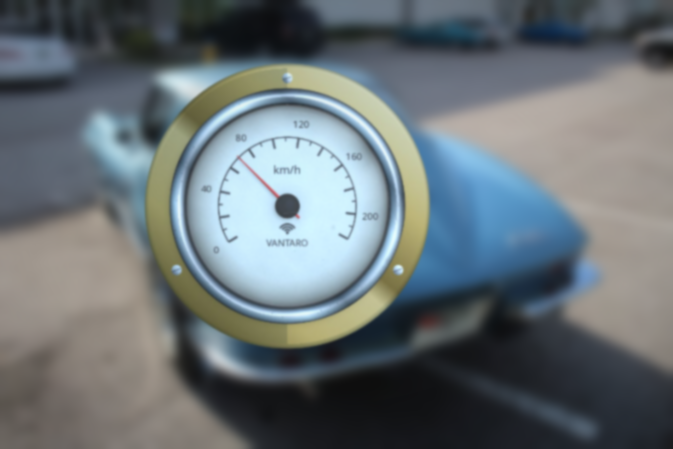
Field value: 70 km/h
